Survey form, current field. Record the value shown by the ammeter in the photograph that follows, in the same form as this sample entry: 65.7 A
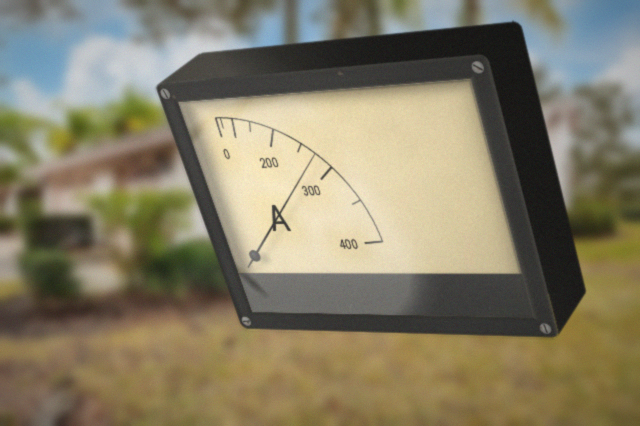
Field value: 275 A
